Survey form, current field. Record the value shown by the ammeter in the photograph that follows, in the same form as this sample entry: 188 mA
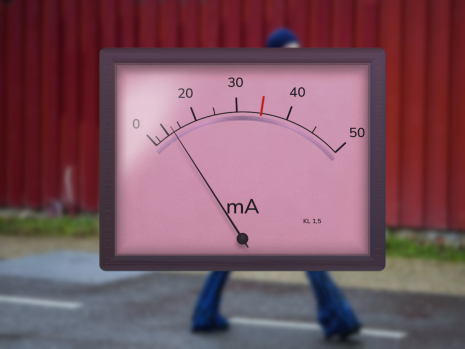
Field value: 12.5 mA
